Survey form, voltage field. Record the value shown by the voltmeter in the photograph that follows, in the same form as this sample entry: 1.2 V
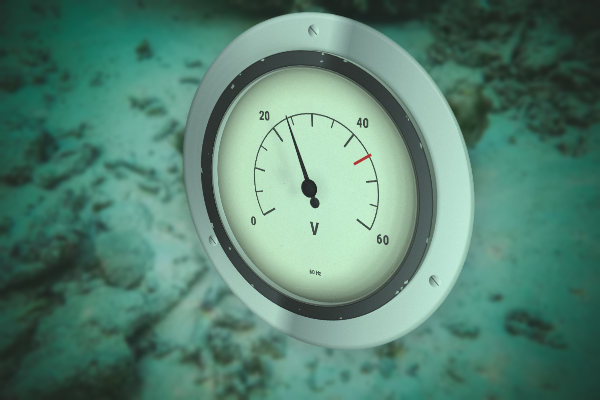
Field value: 25 V
